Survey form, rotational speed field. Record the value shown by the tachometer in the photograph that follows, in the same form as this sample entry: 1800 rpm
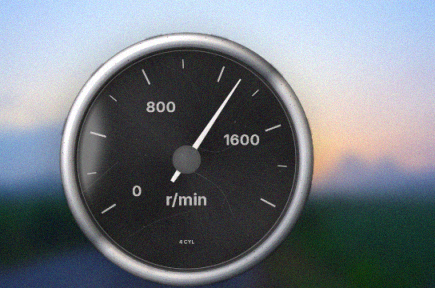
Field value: 1300 rpm
